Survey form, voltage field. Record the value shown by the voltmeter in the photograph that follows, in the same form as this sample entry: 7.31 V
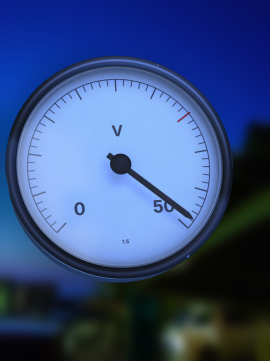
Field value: 49 V
